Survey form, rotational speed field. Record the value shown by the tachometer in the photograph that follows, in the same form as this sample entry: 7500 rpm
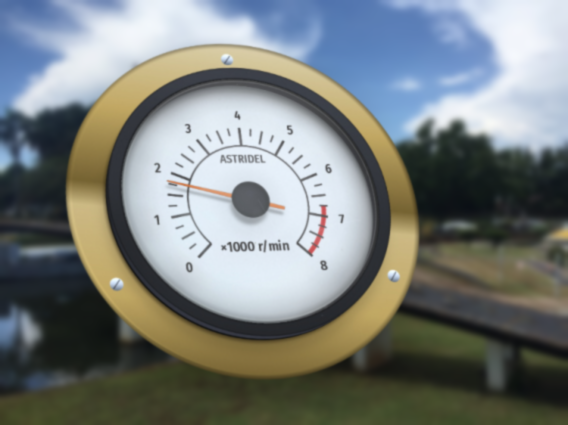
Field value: 1750 rpm
